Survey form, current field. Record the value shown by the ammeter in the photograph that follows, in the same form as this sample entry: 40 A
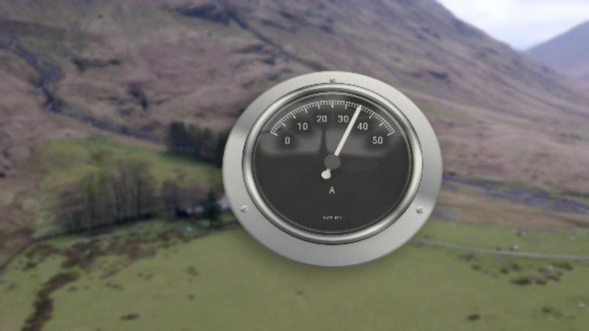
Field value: 35 A
